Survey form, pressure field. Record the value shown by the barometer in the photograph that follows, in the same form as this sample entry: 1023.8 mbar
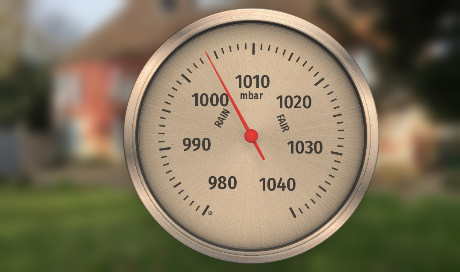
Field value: 1004 mbar
